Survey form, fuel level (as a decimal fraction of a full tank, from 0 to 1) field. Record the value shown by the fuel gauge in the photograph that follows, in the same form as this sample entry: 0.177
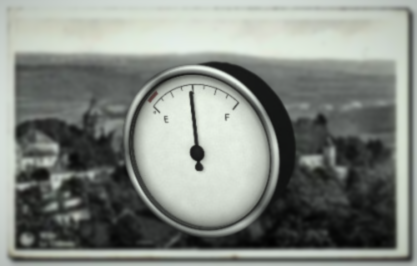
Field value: 0.5
